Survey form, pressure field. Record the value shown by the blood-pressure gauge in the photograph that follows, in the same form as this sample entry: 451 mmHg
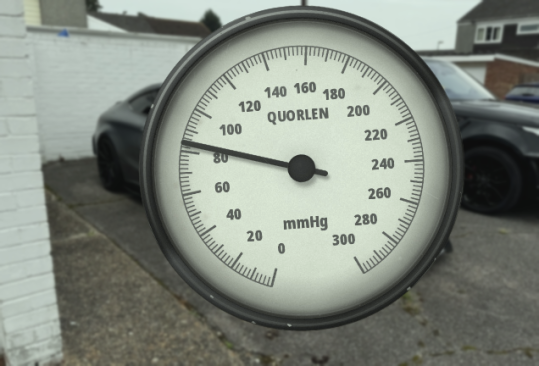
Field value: 84 mmHg
